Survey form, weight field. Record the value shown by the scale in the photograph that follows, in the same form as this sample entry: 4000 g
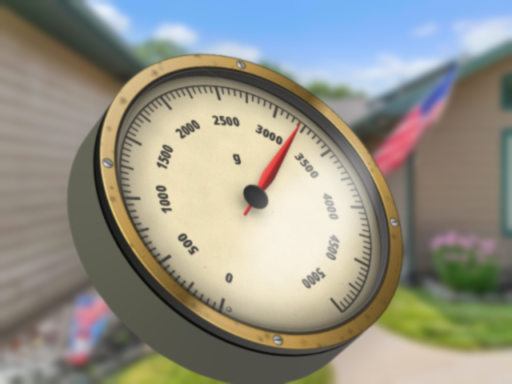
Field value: 3200 g
